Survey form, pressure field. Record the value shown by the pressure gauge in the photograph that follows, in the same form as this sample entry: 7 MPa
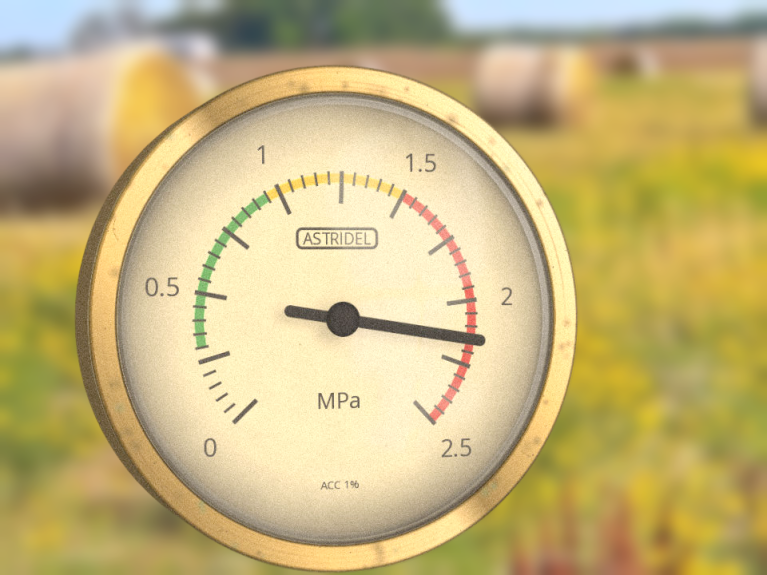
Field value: 2.15 MPa
